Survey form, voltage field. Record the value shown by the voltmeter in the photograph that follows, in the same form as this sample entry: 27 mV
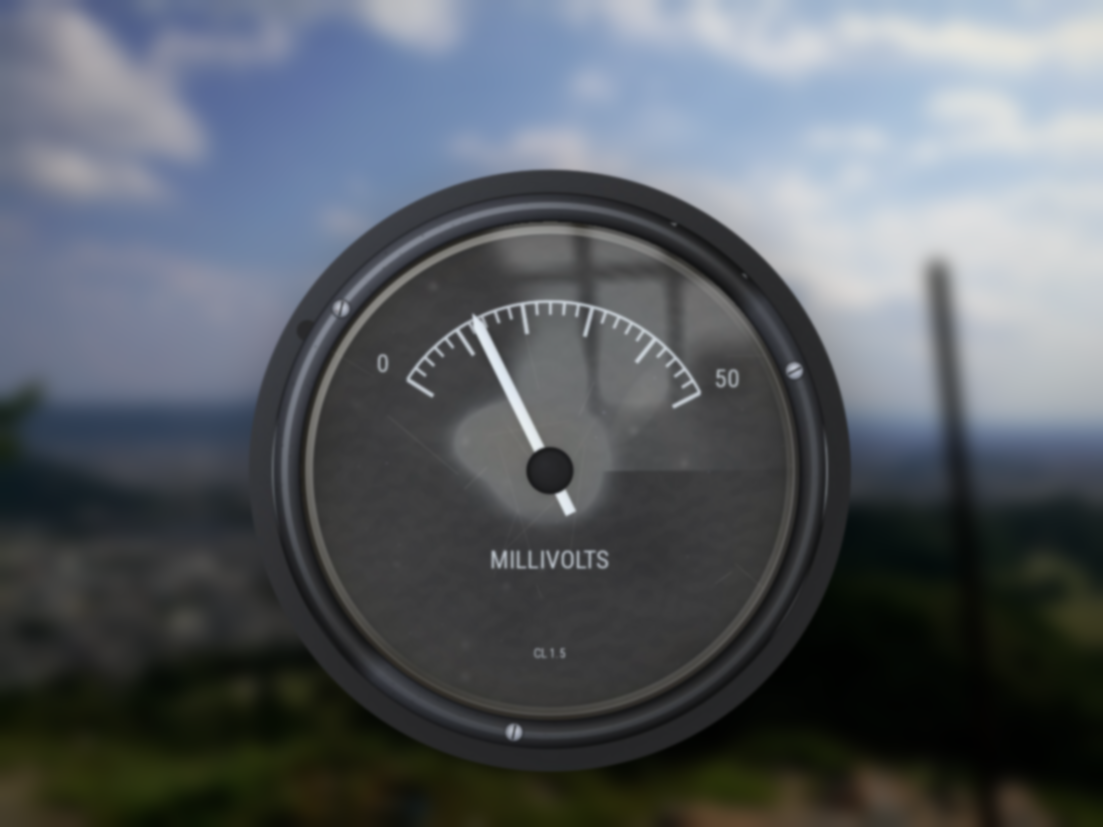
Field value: 13 mV
